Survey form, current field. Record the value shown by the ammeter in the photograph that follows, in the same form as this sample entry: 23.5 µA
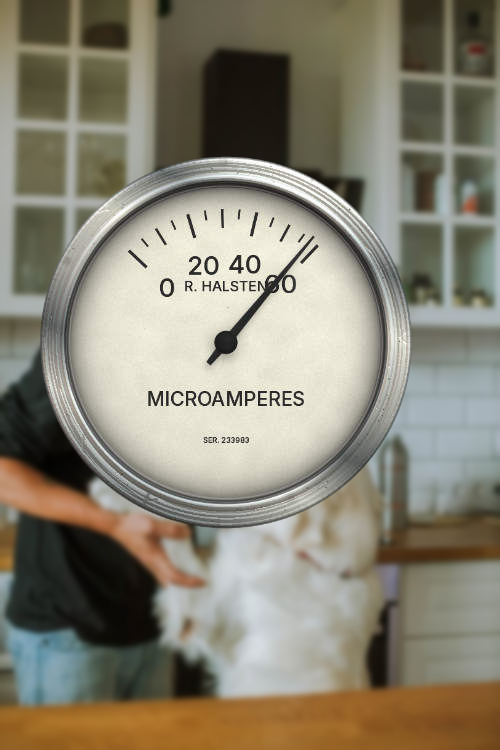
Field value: 57.5 µA
